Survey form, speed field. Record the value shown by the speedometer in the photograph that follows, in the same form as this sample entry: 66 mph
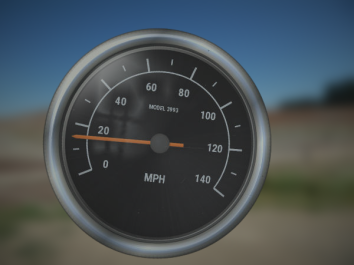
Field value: 15 mph
